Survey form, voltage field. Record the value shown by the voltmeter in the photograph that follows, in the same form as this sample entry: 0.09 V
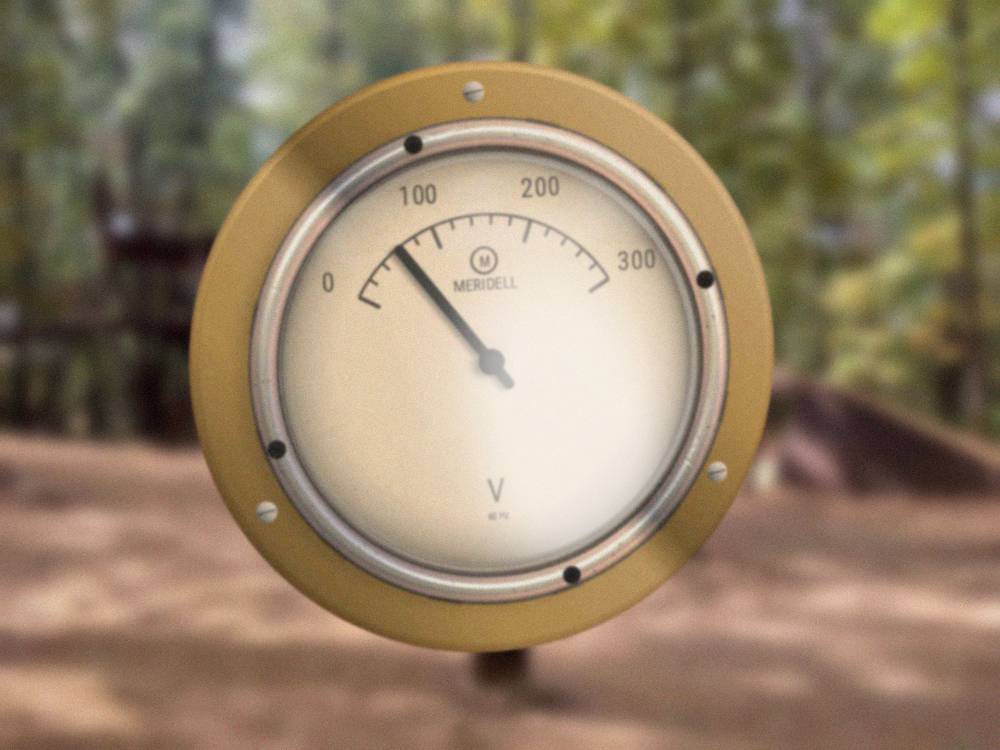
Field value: 60 V
